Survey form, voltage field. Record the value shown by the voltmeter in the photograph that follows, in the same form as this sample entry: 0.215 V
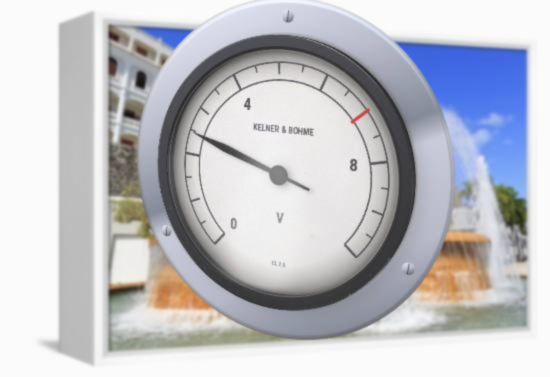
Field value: 2.5 V
